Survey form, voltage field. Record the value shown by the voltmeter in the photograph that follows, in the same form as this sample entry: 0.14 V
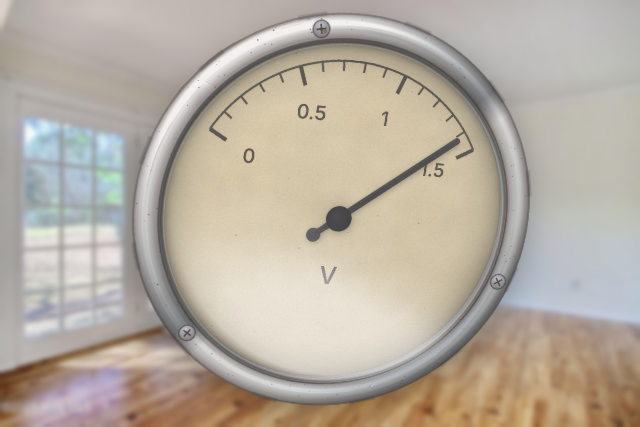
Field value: 1.4 V
